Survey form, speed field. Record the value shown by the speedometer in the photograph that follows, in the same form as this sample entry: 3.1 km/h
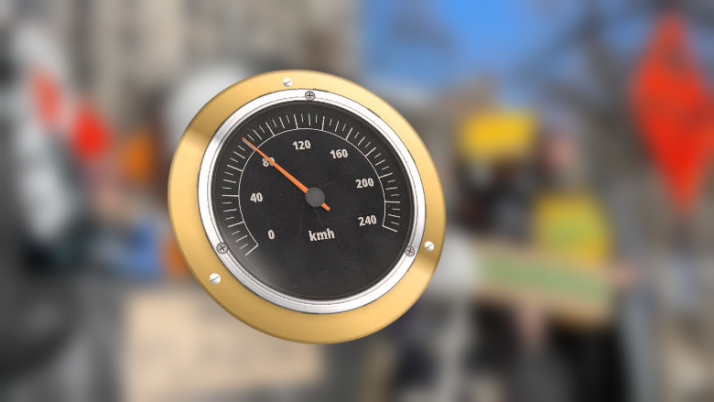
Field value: 80 km/h
